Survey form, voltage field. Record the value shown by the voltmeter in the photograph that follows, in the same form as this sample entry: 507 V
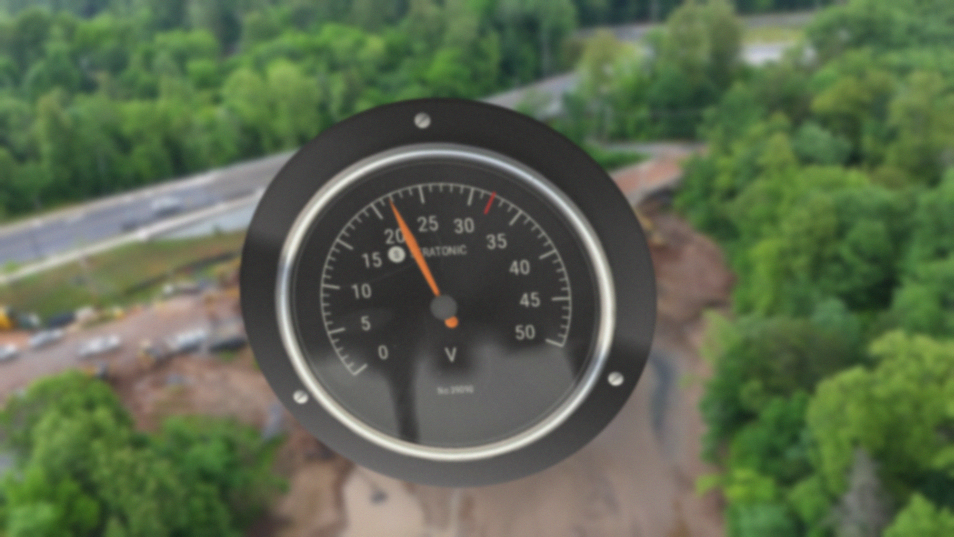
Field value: 22 V
